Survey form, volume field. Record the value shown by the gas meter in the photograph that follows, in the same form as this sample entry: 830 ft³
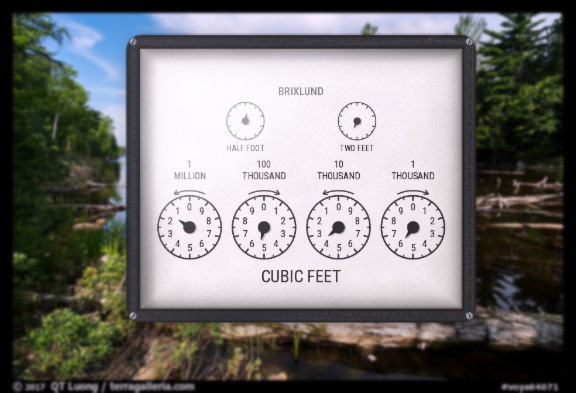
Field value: 153600 ft³
